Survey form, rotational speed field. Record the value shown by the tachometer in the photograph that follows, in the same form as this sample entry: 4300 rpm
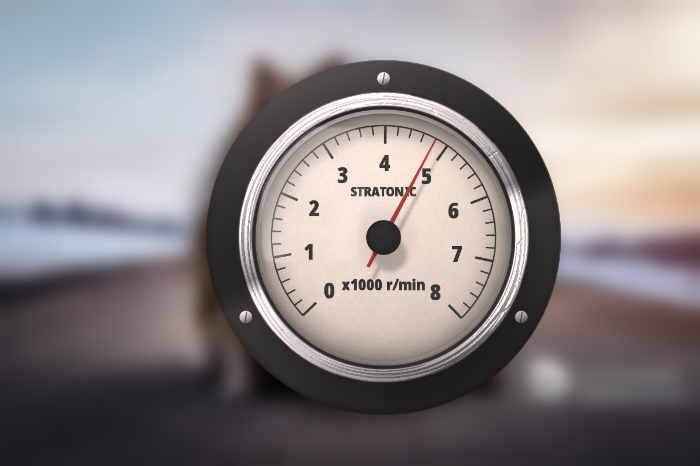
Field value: 4800 rpm
